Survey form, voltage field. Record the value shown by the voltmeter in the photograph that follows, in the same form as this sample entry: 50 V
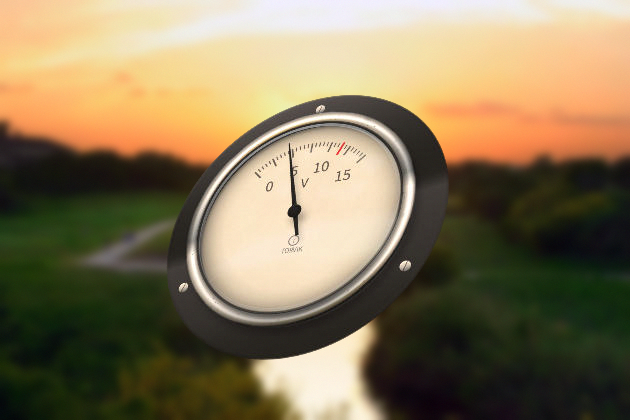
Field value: 5 V
